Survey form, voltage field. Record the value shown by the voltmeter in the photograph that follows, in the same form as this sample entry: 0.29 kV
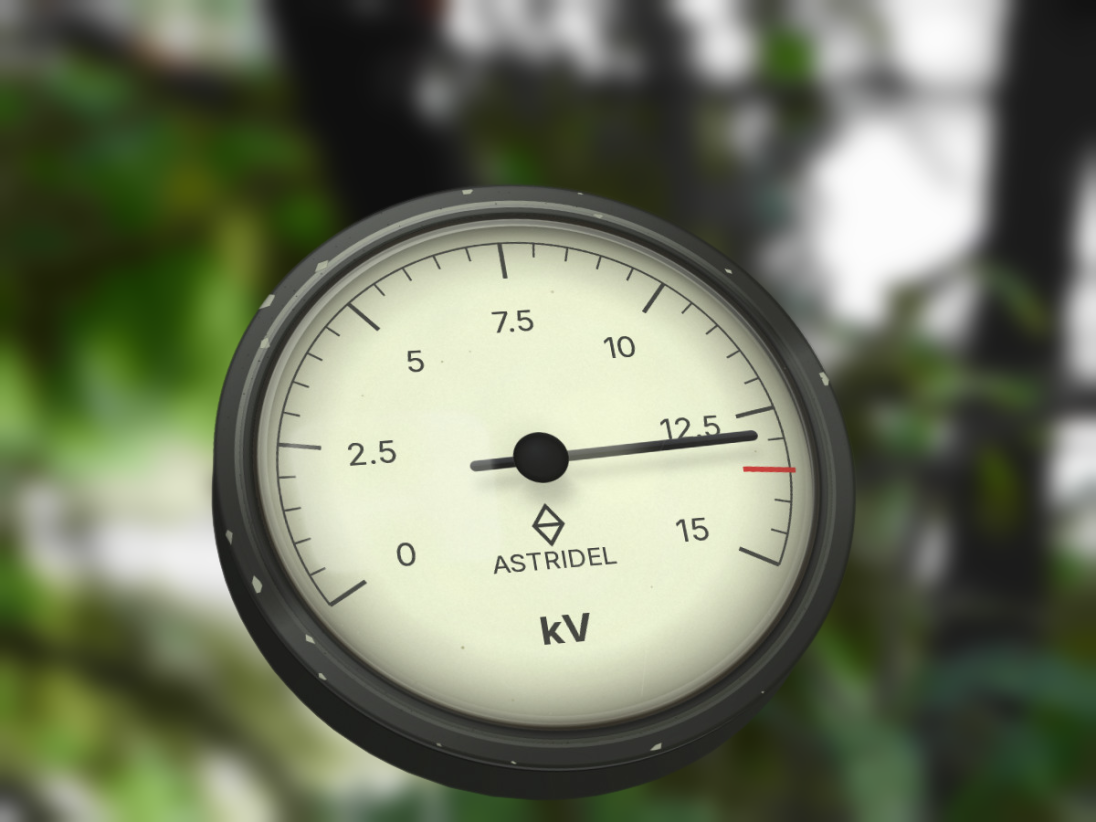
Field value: 13 kV
